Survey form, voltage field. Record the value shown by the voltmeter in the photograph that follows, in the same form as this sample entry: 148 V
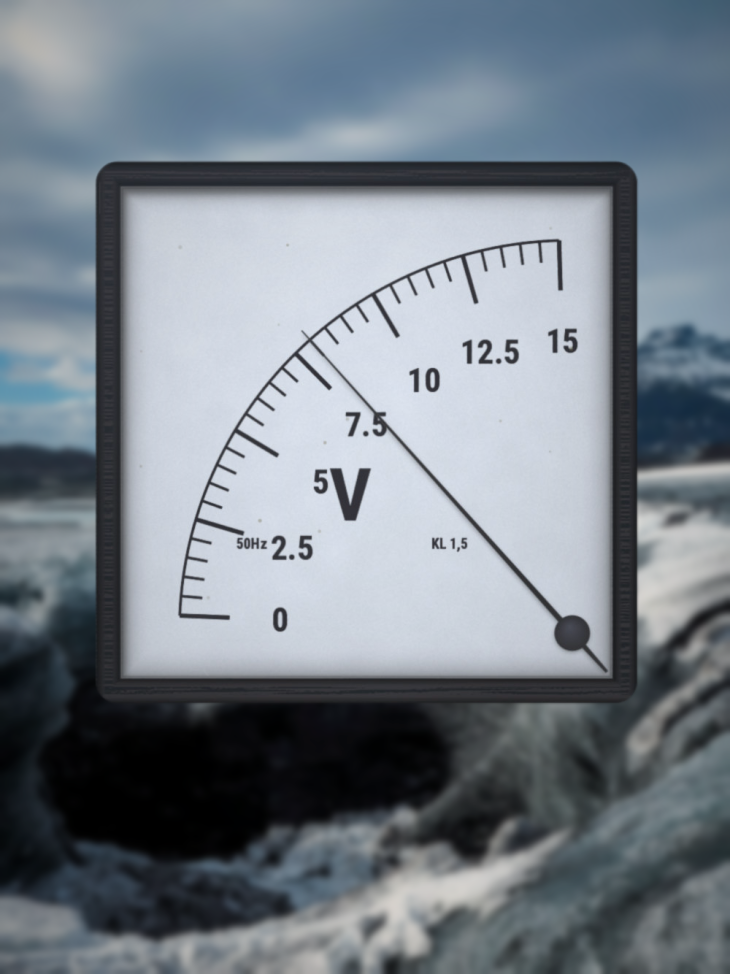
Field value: 8 V
